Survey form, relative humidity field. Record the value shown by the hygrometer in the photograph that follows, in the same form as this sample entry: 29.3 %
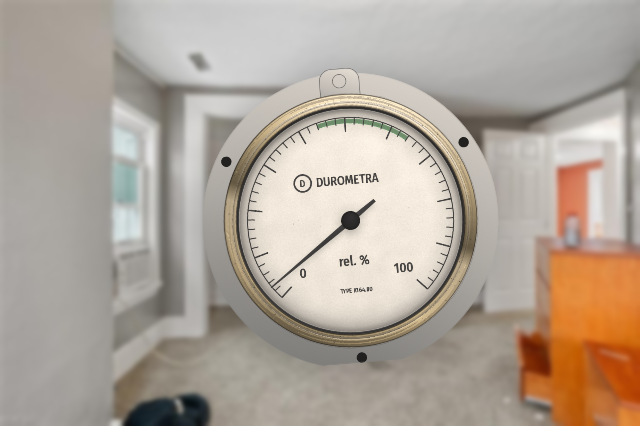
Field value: 3 %
